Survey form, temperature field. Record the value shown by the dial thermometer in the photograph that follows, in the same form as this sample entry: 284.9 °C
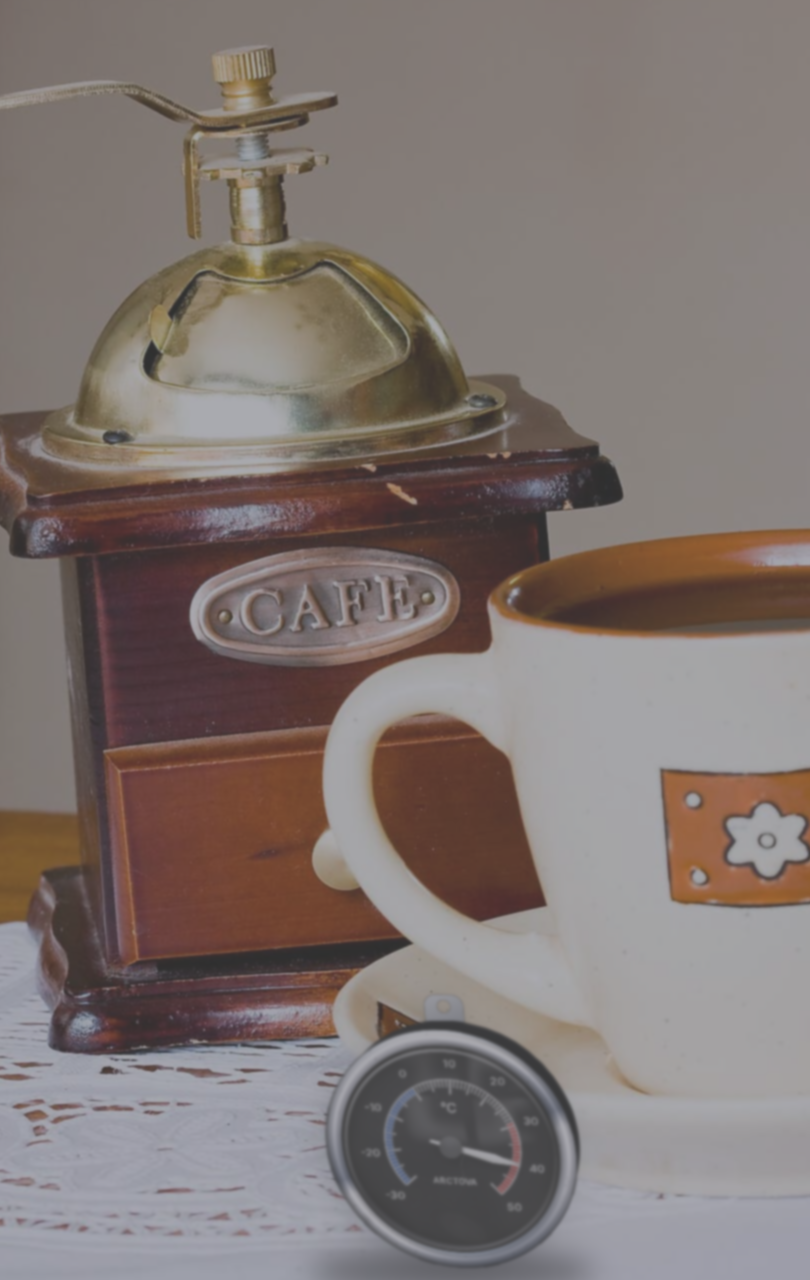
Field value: 40 °C
